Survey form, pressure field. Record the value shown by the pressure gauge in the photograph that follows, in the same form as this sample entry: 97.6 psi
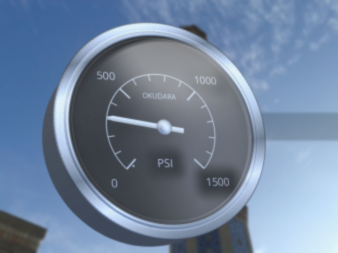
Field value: 300 psi
